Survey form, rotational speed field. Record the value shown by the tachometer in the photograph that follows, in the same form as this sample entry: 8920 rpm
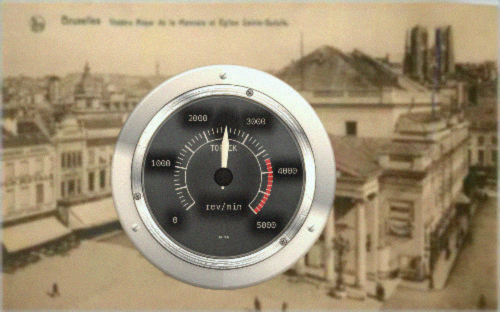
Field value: 2500 rpm
